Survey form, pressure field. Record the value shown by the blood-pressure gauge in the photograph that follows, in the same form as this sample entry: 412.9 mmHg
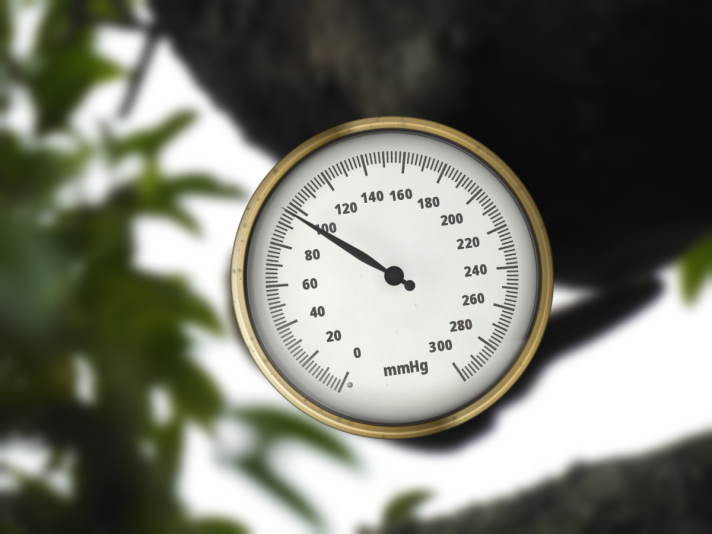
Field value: 96 mmHg
